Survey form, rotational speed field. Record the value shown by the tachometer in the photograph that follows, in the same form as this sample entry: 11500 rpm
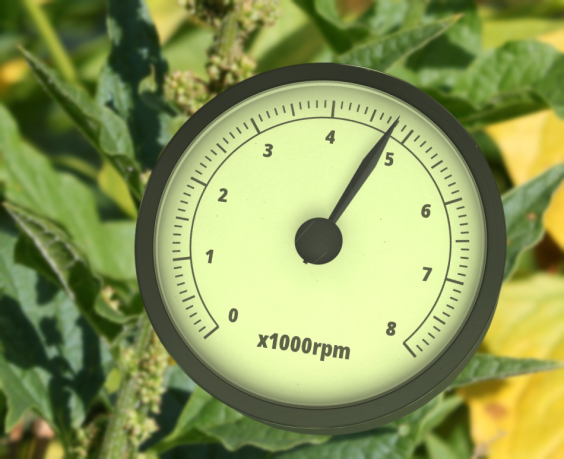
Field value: 4800 rpm
